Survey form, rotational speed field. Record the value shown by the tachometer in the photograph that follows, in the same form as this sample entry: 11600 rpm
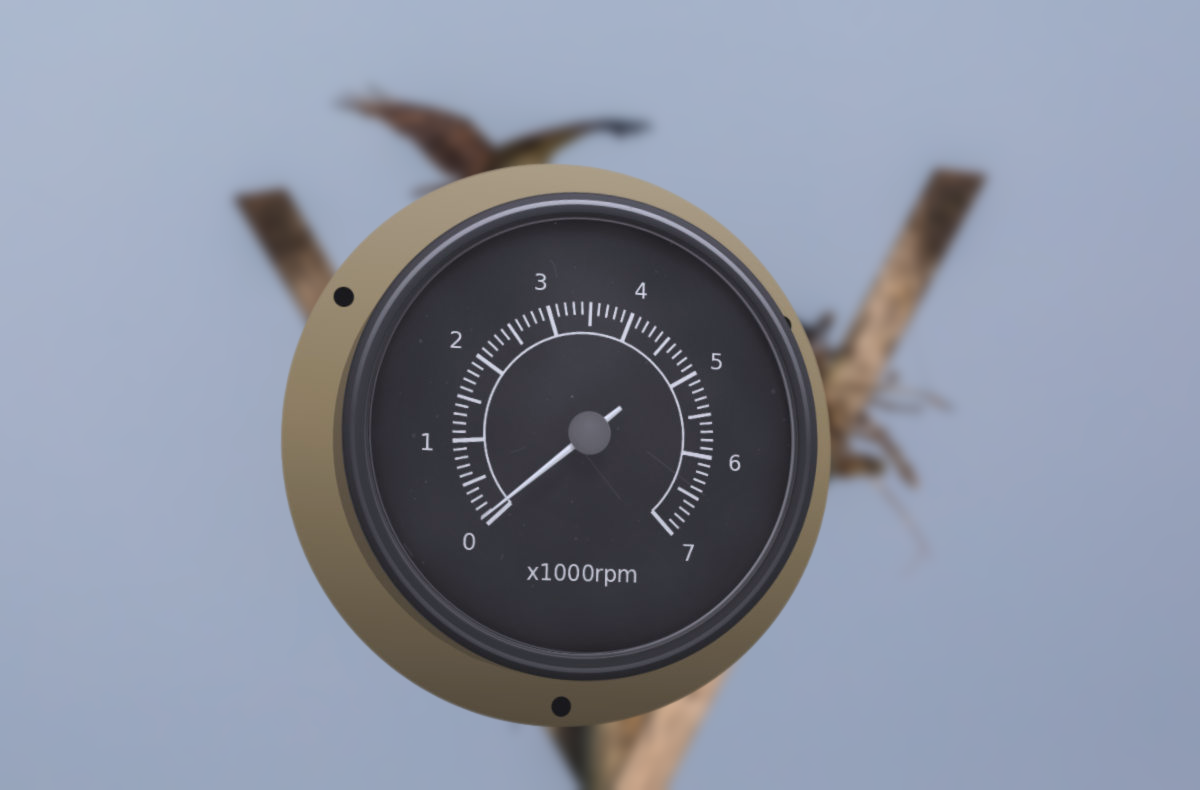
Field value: 100 rpm
